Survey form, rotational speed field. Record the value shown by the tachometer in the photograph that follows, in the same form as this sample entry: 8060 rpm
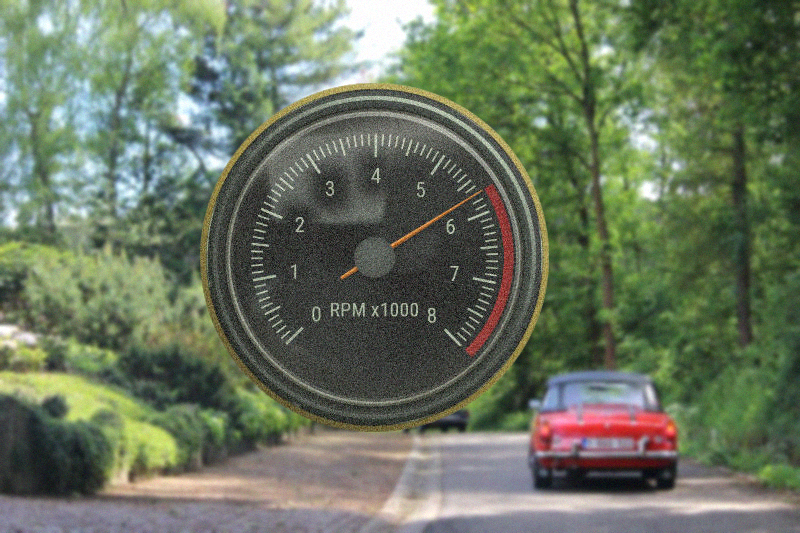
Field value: 5700 rpm
